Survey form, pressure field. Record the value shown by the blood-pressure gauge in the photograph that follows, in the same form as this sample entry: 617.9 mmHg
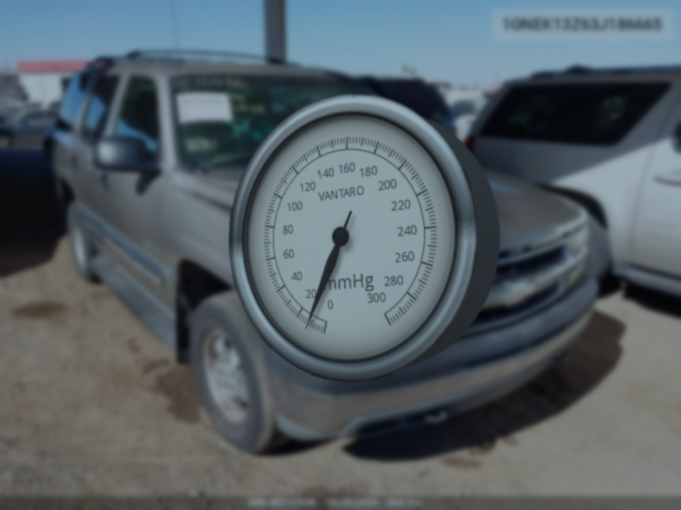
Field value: 10 mmHg
